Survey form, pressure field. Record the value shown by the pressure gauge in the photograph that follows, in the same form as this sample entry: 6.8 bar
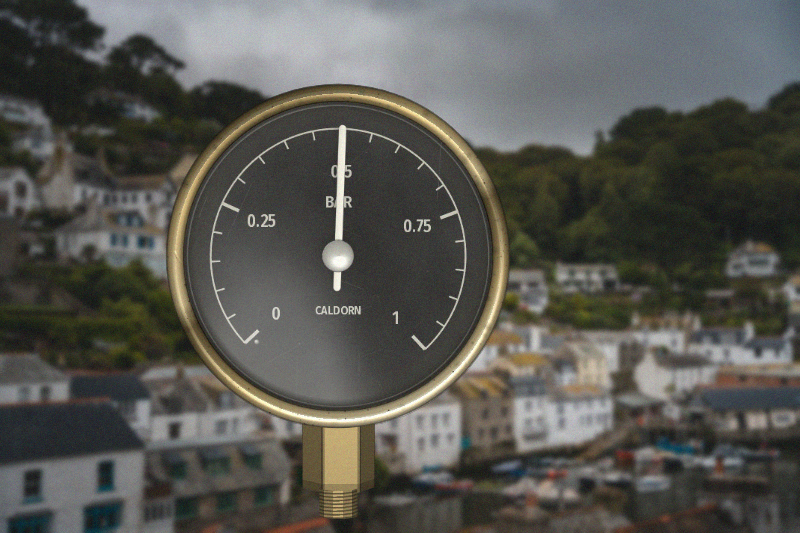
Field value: 0.5 bar
